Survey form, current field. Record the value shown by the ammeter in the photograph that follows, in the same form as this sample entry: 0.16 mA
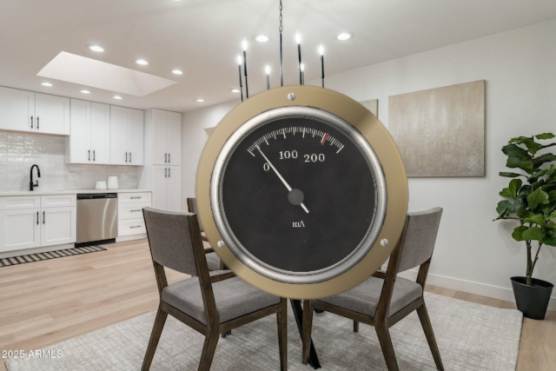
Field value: 25 mA
